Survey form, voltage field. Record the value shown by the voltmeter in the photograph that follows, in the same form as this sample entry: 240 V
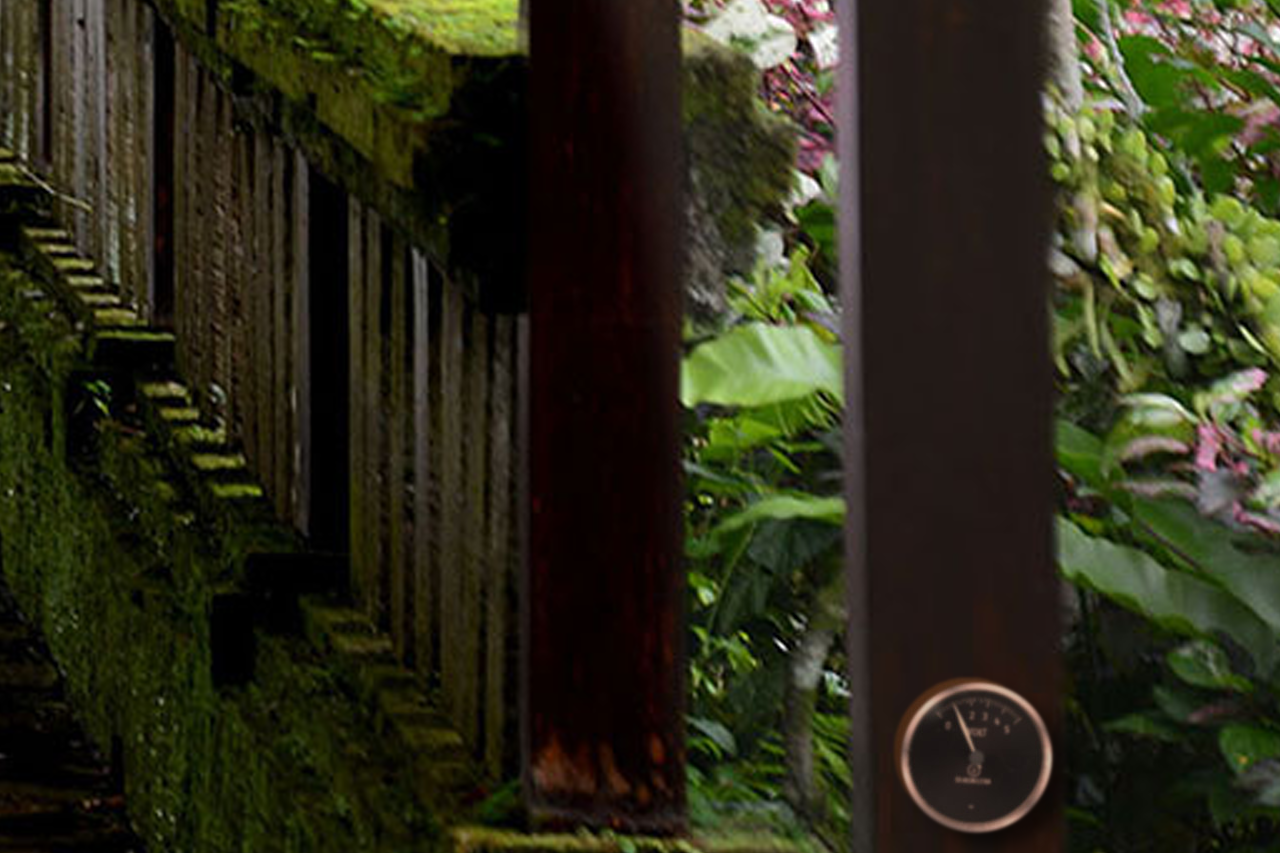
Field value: 1 V
